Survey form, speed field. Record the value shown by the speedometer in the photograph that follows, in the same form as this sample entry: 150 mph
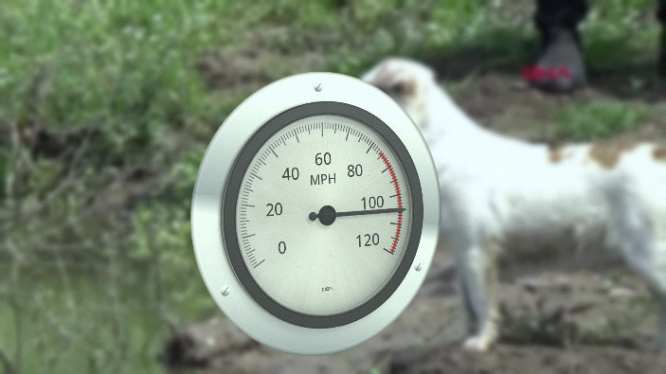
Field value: 105 mph
